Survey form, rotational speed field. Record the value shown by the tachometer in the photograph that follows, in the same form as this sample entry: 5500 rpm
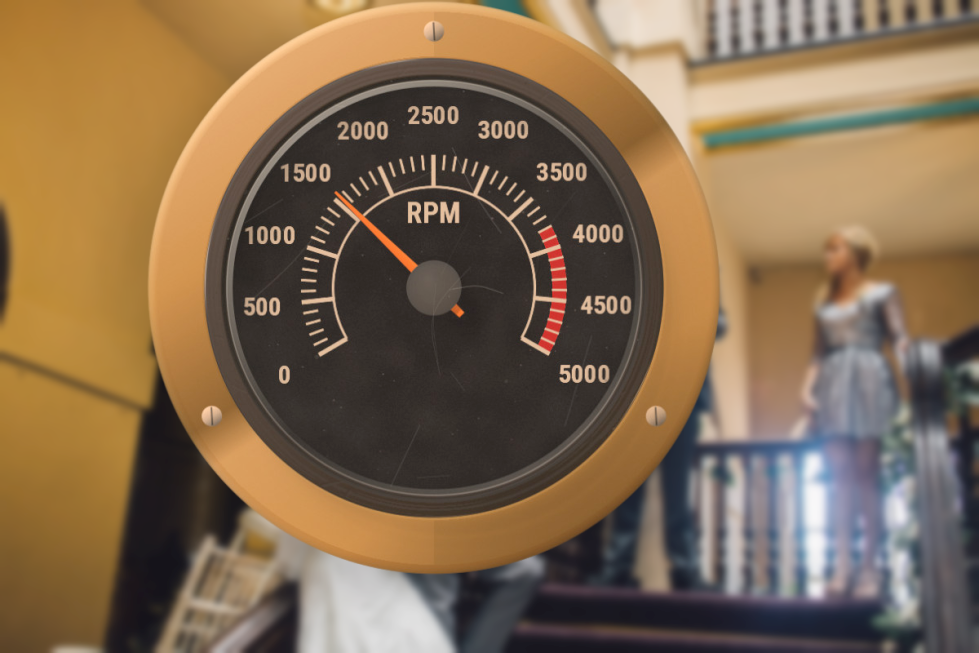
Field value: 1550 rpm
